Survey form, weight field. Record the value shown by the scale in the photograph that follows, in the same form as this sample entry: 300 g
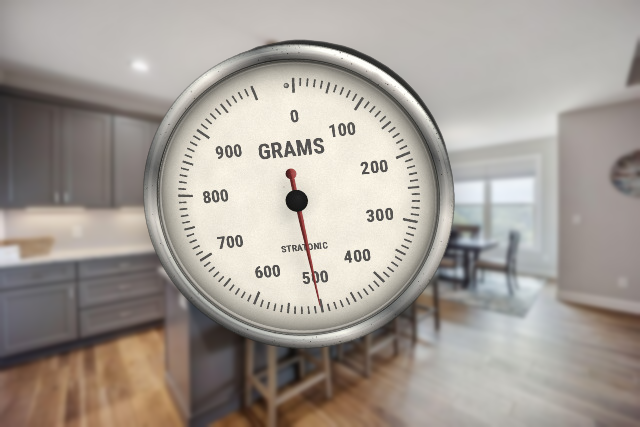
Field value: 500 g
